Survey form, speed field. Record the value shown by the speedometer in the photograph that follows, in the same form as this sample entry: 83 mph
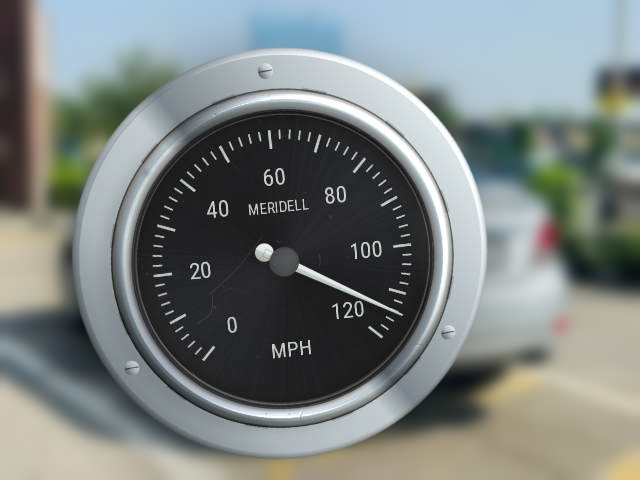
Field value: 114 mph
